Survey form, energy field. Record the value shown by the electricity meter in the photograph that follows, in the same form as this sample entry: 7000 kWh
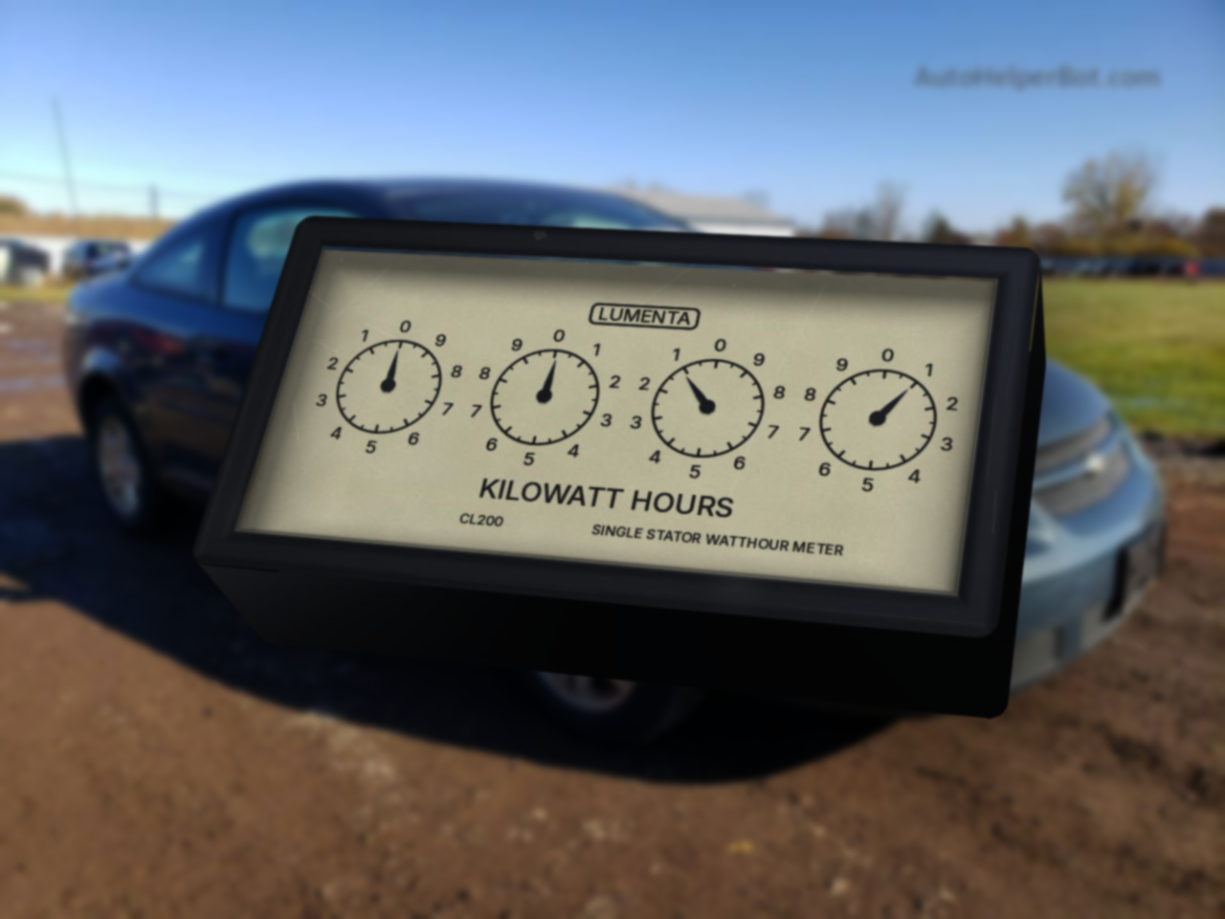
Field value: 11 kWh
